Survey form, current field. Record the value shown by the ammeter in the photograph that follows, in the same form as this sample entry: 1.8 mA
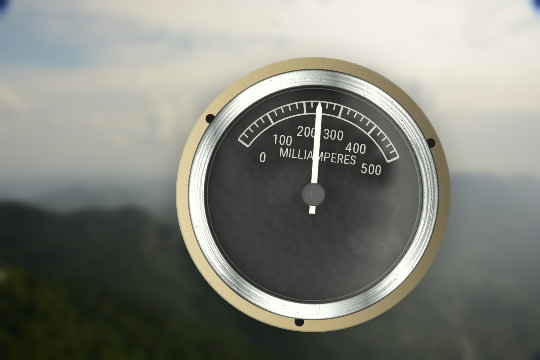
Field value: 240 mA
